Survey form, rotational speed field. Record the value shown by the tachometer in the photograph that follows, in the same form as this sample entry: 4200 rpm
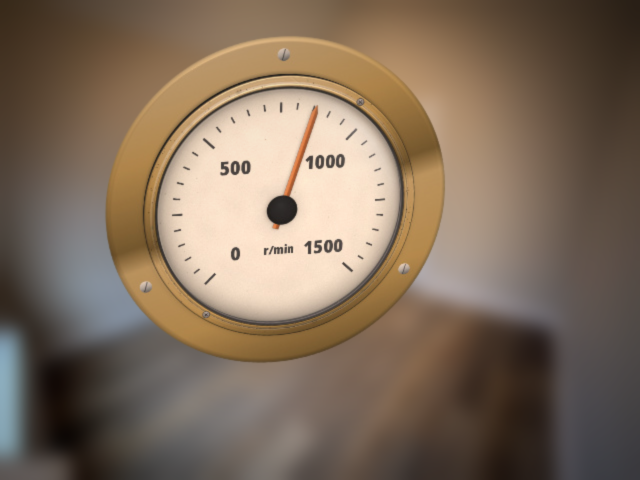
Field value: 850 rpm
